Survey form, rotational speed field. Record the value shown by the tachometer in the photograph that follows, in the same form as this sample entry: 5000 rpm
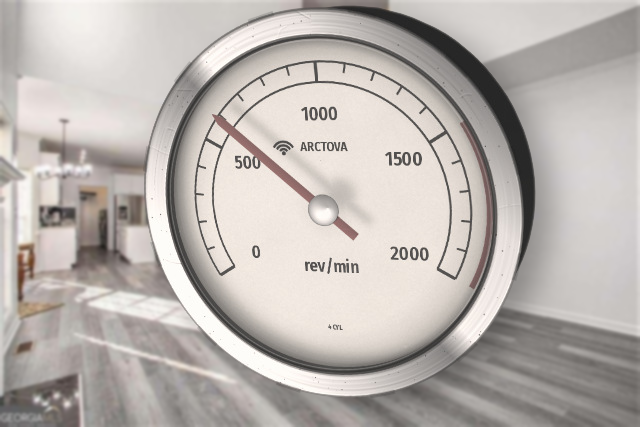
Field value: 600 rpm
